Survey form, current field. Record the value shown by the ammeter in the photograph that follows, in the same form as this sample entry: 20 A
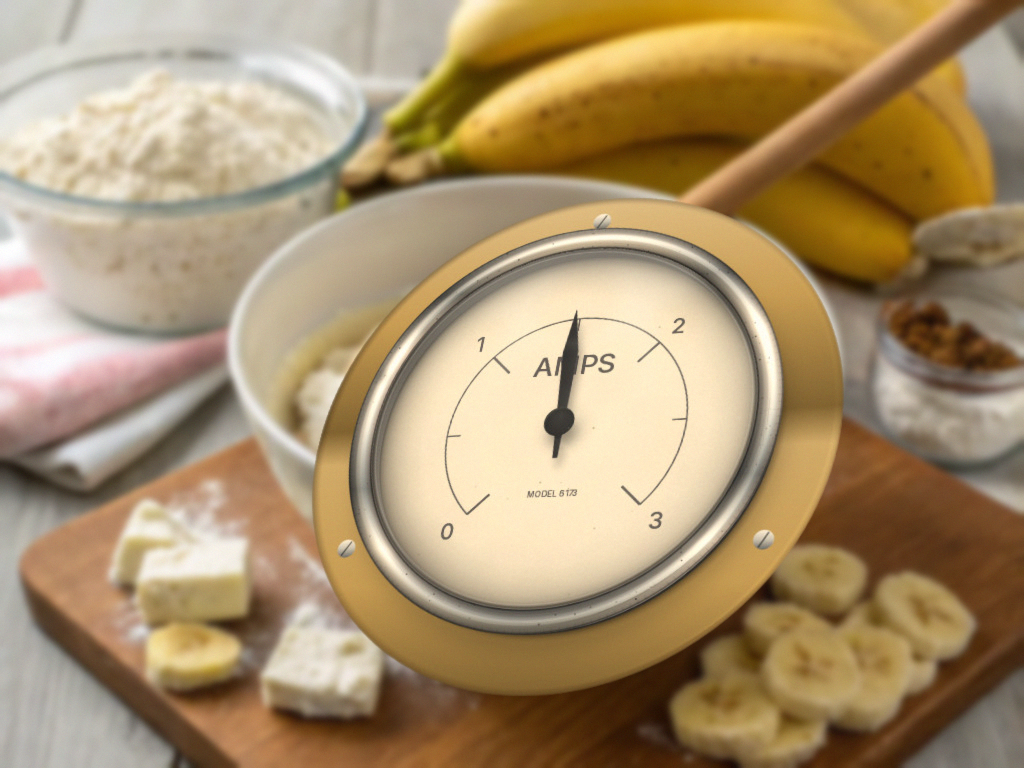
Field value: 1.5 A
